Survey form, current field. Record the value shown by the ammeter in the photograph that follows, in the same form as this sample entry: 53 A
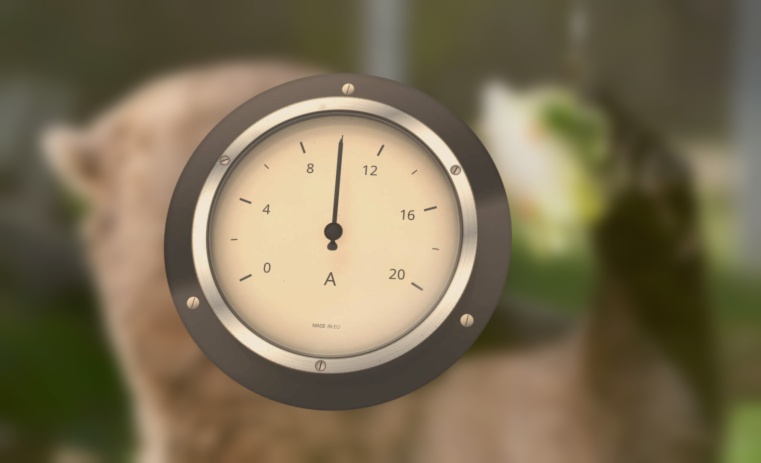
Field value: 10 A
